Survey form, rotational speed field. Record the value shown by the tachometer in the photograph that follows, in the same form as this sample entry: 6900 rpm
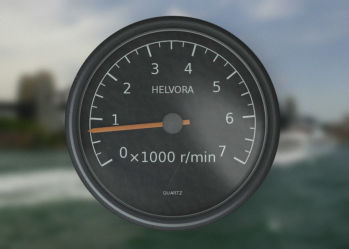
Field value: 750 rpm
